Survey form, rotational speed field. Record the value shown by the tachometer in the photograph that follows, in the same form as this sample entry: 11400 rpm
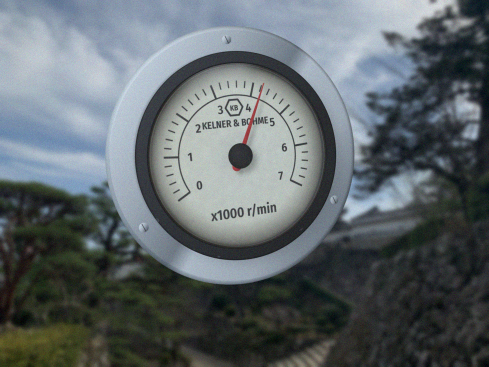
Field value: 4200 rpm
